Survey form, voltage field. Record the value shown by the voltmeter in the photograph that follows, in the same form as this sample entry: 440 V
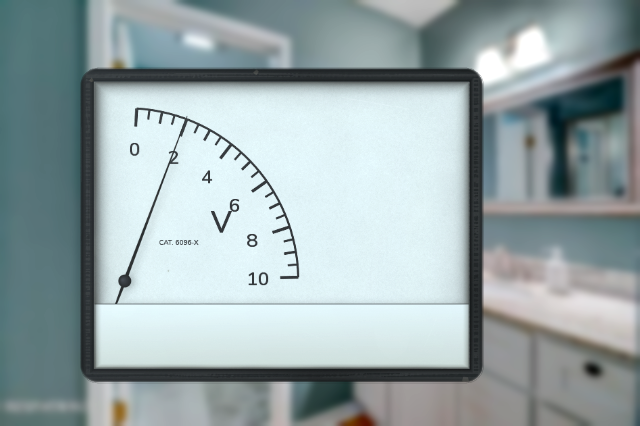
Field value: 2 V
